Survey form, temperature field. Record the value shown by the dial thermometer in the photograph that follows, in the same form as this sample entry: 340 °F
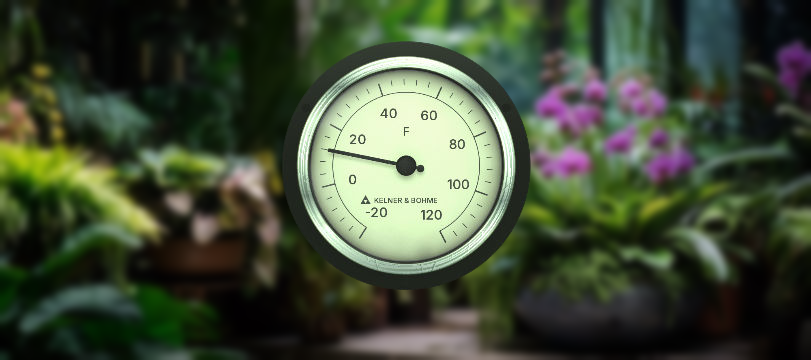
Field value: 12 °F
